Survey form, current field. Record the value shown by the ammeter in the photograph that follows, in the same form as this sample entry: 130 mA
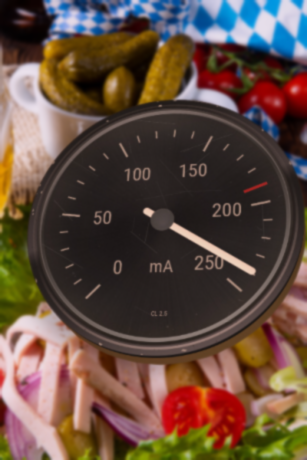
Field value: 240 mA
